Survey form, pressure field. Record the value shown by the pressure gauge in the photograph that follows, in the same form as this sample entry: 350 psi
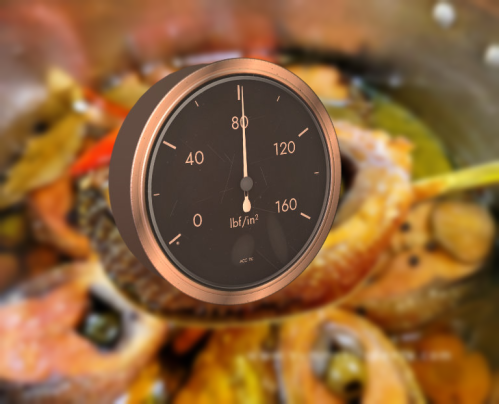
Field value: 80 psi
